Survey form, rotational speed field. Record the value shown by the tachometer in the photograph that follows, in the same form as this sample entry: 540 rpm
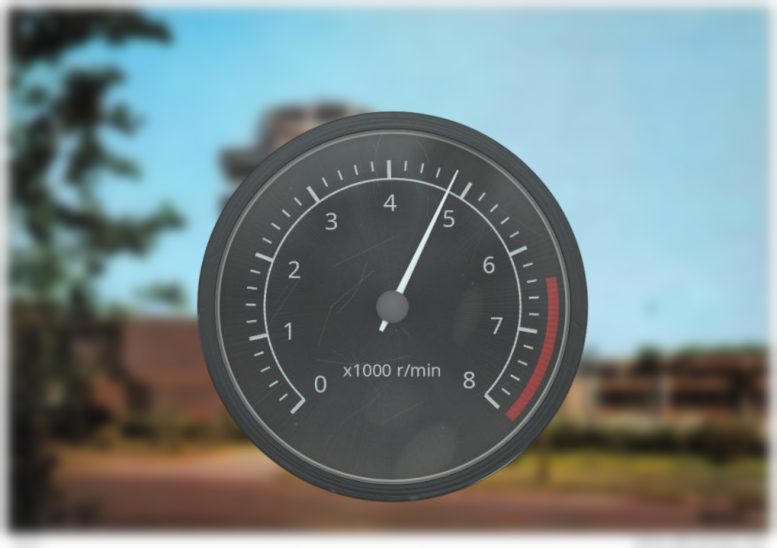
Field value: 4800 rpm
